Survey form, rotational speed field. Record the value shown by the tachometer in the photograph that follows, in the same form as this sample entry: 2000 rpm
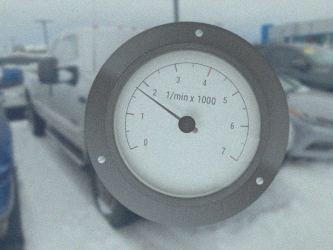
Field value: 1750 rpm
